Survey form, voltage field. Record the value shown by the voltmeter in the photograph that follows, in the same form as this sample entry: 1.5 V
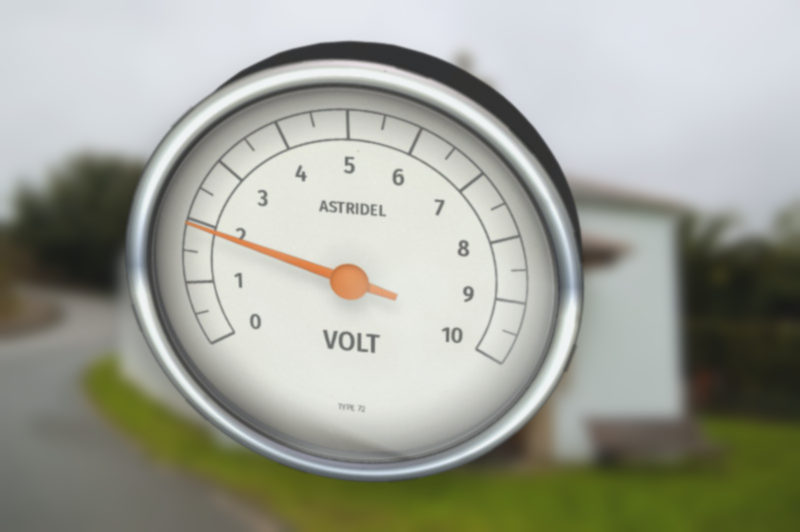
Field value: 2 V
